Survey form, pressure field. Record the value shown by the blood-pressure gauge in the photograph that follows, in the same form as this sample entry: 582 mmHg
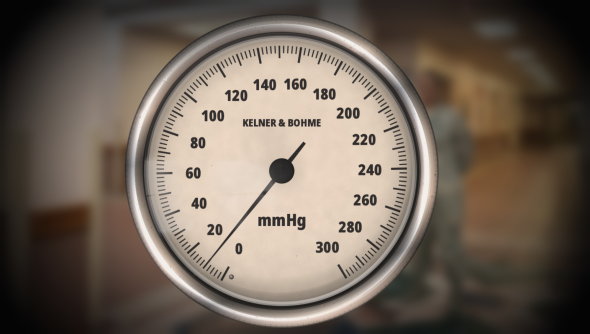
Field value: 10 mmHg
